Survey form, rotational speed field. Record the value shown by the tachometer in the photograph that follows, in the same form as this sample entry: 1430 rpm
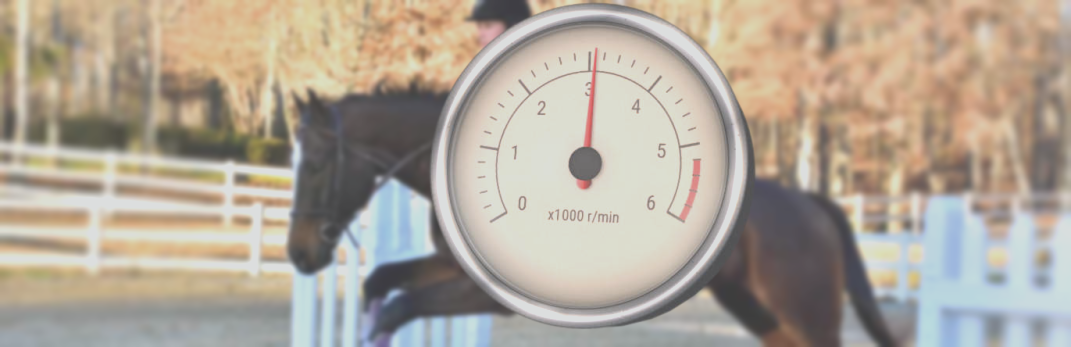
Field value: 3100 rpm
